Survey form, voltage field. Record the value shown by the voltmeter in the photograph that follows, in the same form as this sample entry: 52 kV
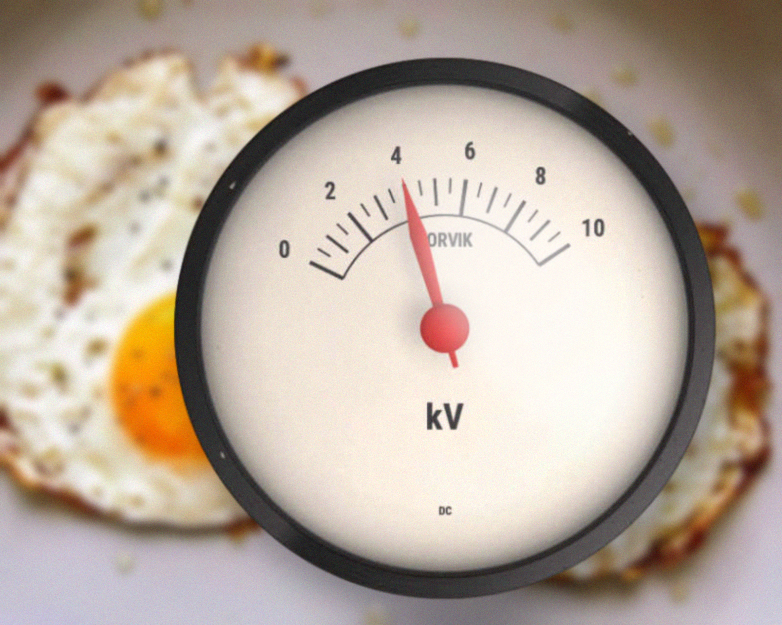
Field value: 4 kV
